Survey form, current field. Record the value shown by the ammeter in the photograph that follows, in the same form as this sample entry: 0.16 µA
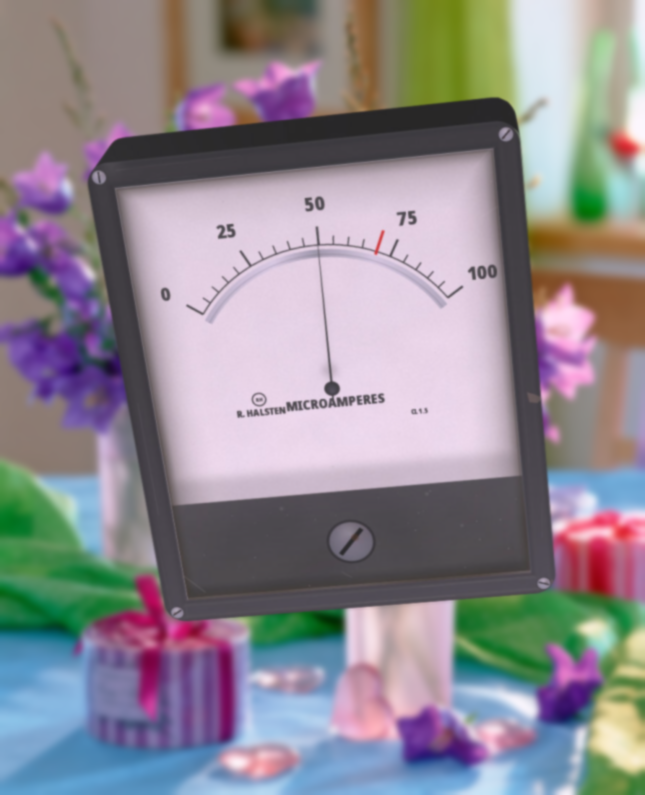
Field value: 50 µA
